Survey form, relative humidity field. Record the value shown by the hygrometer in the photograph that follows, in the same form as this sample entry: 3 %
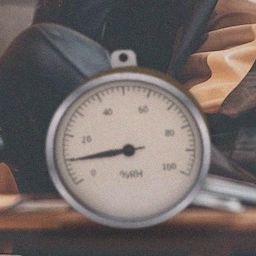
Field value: 10 %
